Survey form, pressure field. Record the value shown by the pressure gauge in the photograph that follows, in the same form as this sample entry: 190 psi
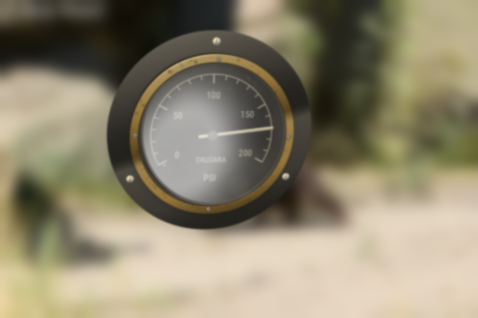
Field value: 170 psi
